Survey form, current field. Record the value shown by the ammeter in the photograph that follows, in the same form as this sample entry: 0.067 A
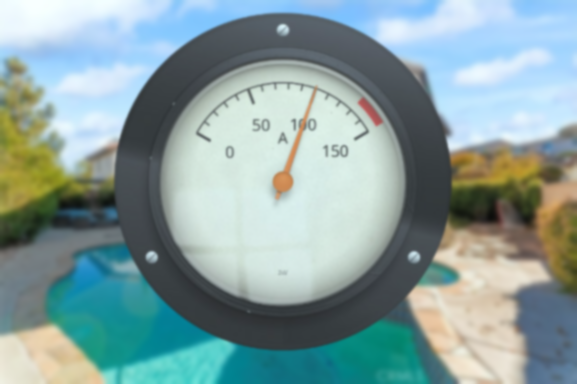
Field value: 100 A
